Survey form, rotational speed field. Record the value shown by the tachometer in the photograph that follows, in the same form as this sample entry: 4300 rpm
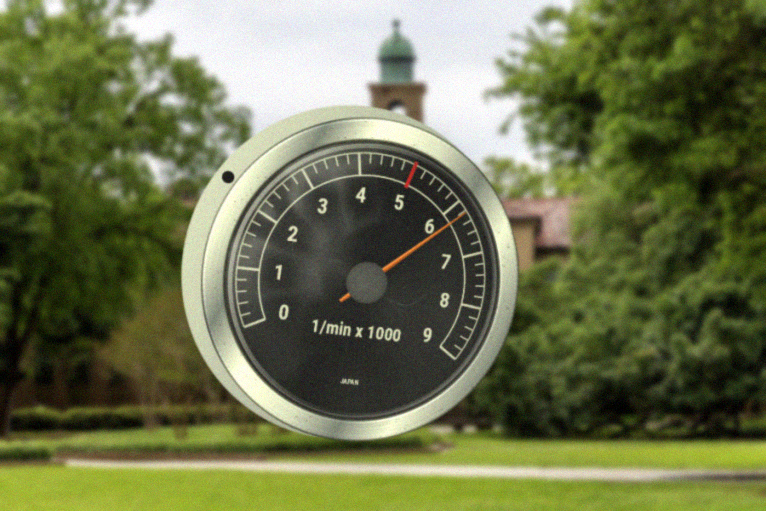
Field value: 6200 rpm
